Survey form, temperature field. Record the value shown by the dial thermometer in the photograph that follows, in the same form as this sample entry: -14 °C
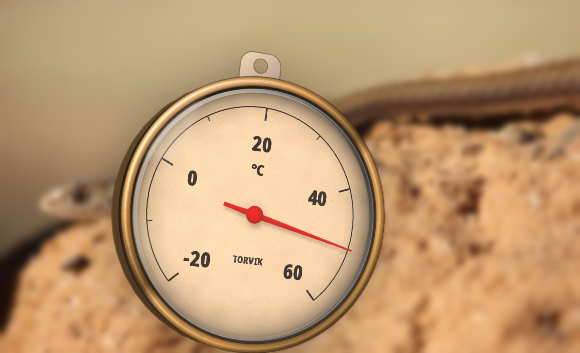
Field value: 50 °C
